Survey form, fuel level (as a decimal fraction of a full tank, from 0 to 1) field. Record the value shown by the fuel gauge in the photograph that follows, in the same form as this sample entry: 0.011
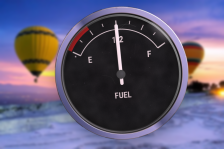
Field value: 0.5
